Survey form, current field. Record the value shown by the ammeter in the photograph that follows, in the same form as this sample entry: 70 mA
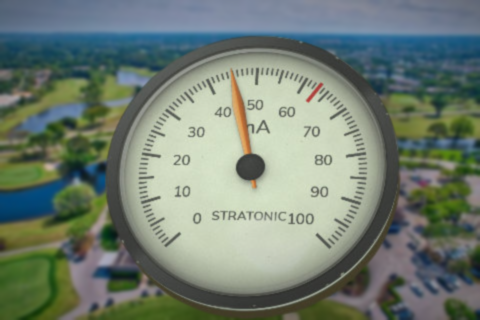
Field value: 45 mA
